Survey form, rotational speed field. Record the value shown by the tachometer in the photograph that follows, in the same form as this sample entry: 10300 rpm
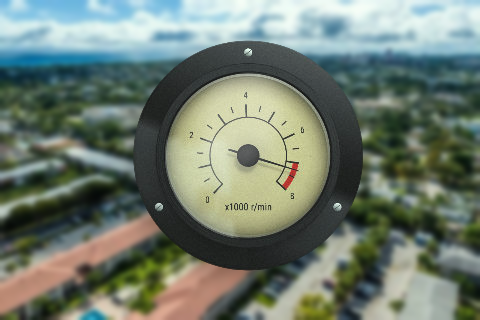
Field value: 7250 rpm
